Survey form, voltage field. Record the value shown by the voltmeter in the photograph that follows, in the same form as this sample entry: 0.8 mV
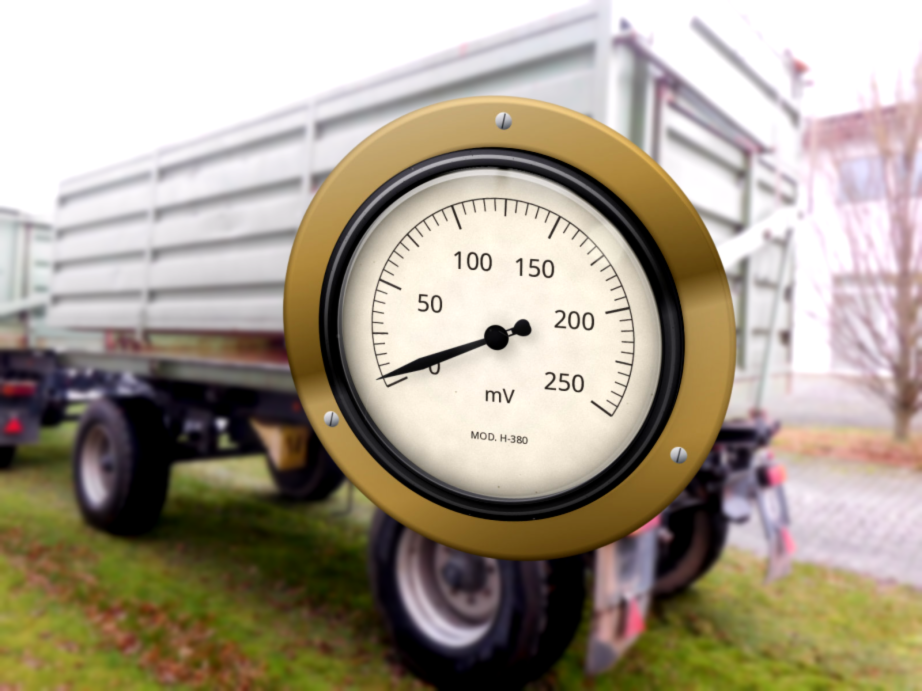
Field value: 5 mV
